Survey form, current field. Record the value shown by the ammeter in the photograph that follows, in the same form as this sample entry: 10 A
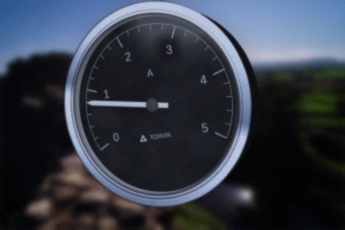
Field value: 0.8 A
